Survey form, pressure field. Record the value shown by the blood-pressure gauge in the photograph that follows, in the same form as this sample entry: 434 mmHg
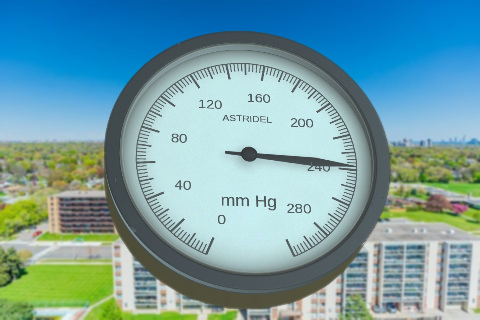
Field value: 240 mmHg
